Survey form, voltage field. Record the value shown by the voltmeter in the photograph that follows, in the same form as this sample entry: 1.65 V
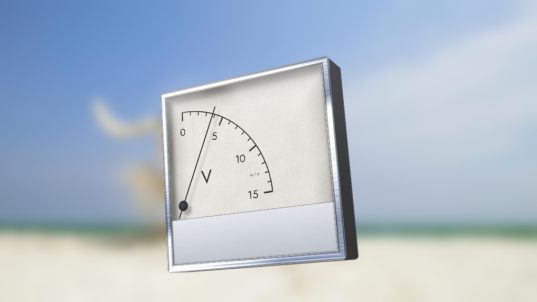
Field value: 4 V
